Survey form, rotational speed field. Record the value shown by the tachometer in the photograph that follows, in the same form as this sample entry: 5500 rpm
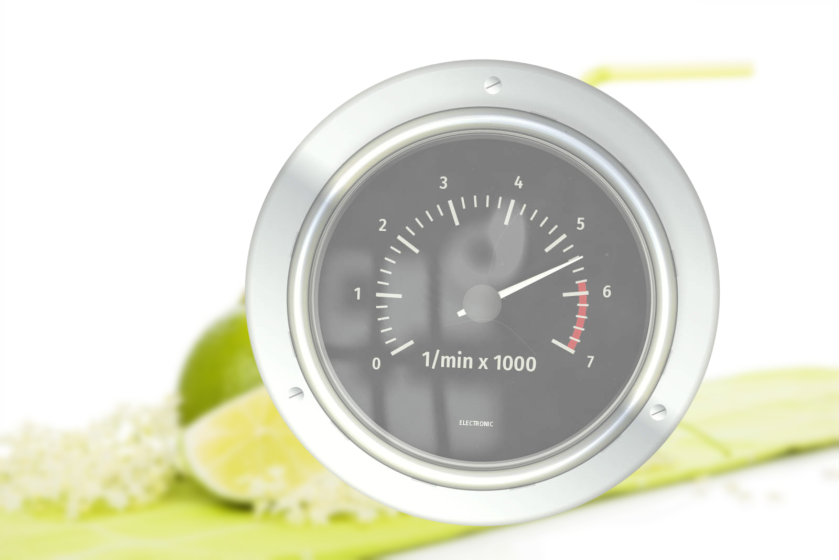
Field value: 5400 rpm
